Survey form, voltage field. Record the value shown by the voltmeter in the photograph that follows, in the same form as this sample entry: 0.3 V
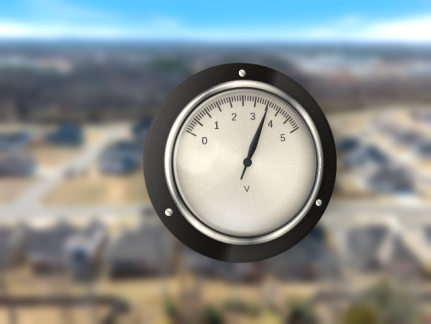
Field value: 3.5 V
